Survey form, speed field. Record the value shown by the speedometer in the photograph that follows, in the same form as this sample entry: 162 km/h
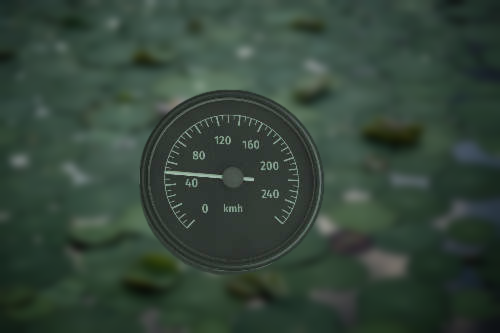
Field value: 50 km/h
